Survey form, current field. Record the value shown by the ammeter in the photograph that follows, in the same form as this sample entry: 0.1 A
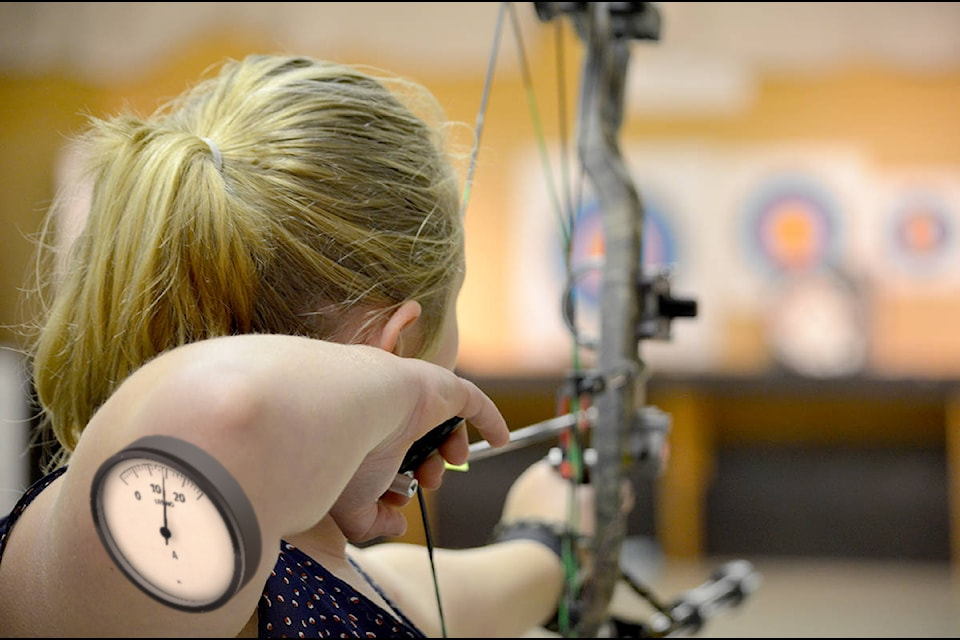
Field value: 15 A
